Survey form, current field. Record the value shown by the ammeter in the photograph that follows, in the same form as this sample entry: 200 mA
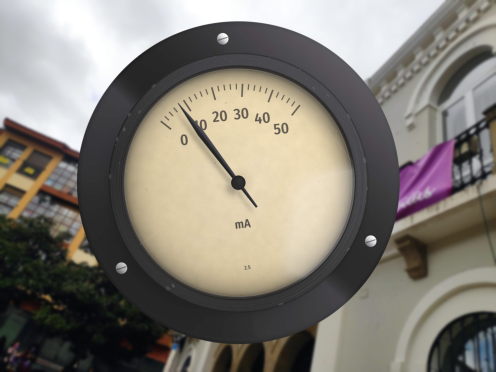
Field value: 8 mA
